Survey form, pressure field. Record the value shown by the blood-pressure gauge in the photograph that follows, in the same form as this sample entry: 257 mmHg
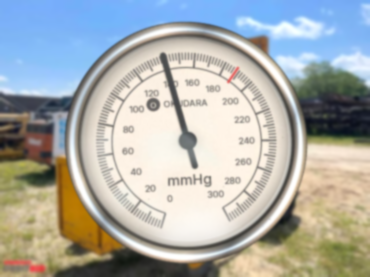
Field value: 140 mmHg
